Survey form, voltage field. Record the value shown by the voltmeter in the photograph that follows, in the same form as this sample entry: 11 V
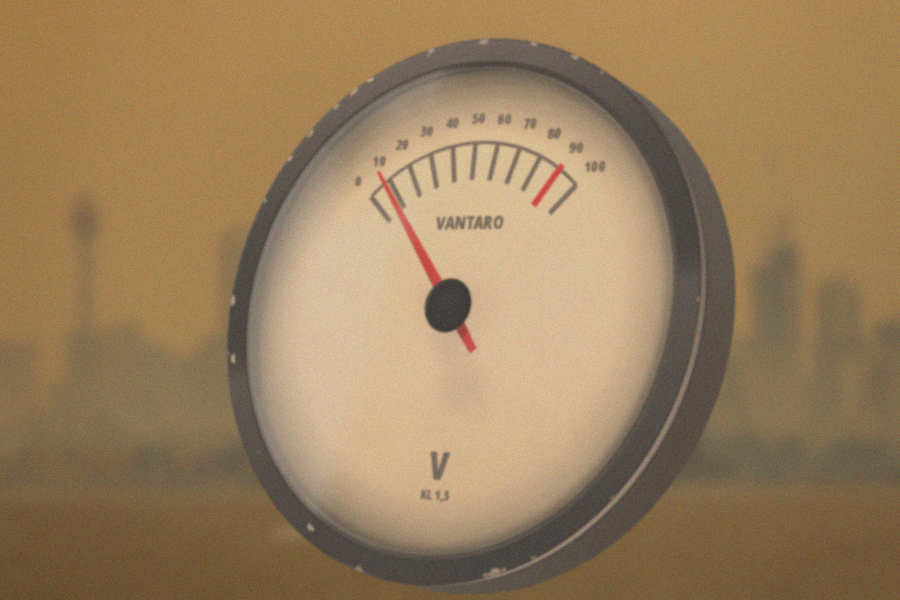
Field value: 10 V
